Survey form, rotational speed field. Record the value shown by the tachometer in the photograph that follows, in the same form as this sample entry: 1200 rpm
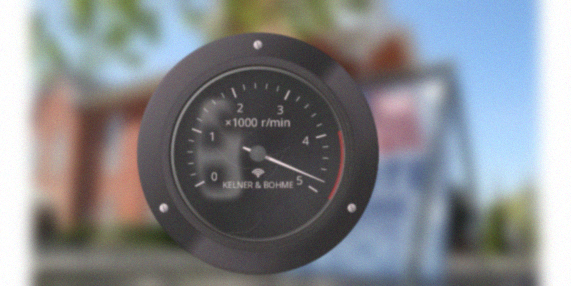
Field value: 4800 rpm
